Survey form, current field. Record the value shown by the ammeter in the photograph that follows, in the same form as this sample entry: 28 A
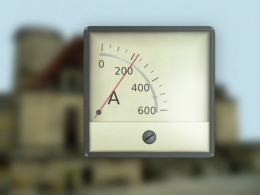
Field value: 225 A
